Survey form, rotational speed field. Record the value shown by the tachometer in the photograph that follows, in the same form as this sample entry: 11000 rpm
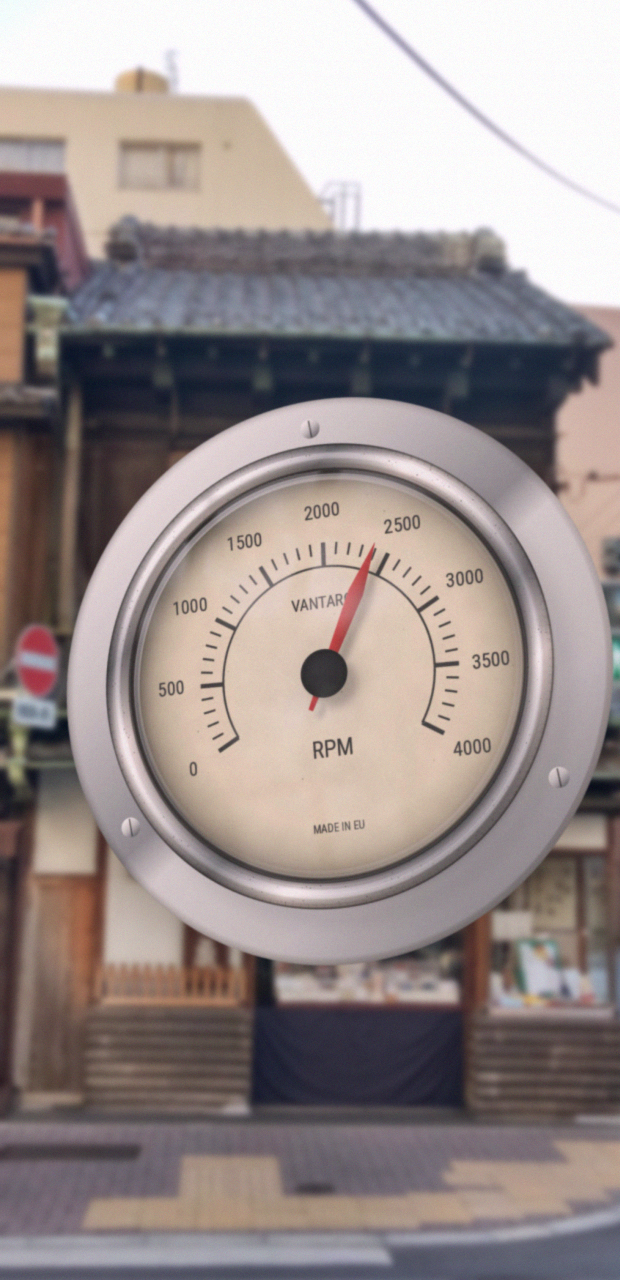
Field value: 2400 rpm
